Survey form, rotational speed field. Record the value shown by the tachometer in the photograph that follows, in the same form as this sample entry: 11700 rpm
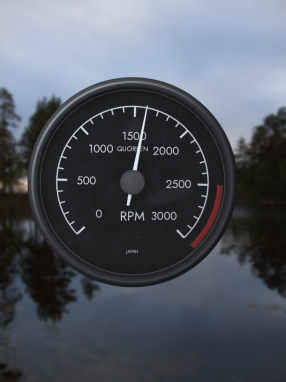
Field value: 1600 rpm
